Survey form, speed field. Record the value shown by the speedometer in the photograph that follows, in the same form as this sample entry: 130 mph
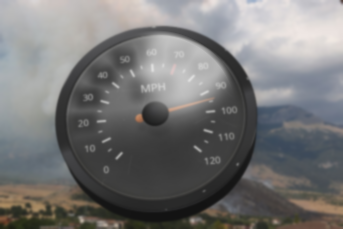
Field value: 95 mph
